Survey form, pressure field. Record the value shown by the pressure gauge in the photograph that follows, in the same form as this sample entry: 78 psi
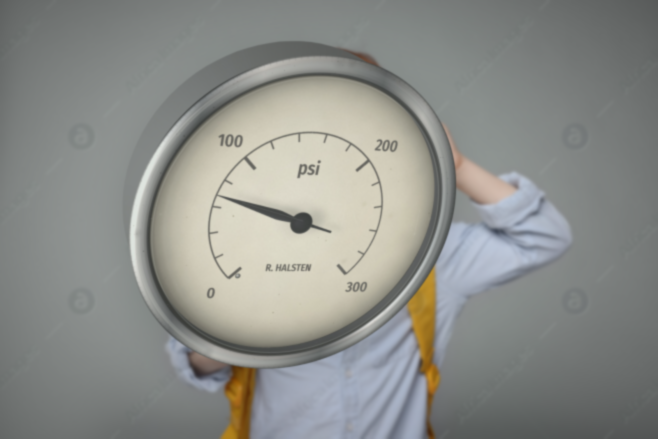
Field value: 70 psi
